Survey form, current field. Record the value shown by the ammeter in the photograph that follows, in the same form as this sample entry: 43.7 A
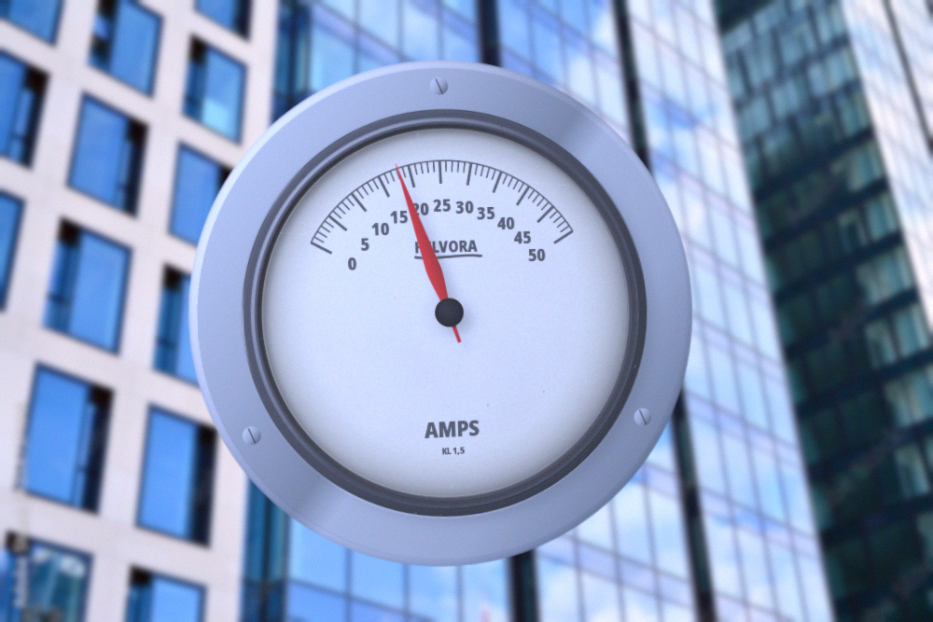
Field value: 18 A
